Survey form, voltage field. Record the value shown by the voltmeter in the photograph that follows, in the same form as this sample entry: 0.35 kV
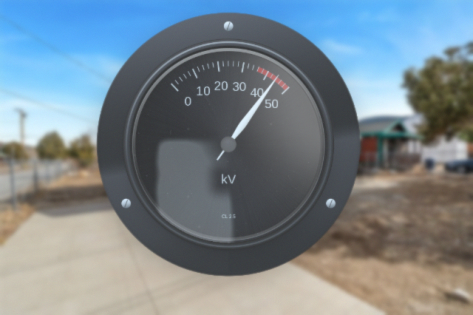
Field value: 44 kV
